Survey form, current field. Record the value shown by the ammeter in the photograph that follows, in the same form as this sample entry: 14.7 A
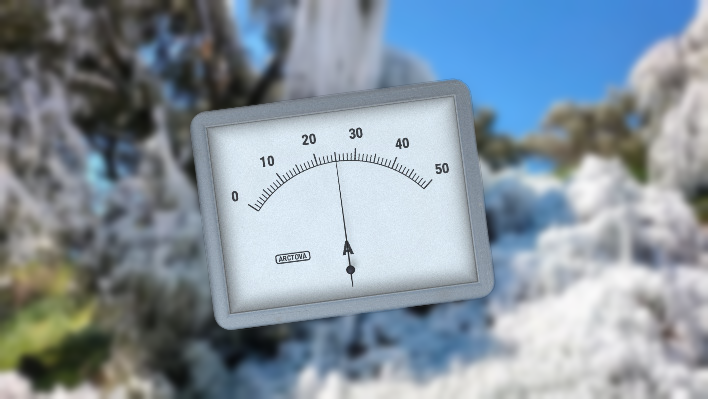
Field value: 25 A
